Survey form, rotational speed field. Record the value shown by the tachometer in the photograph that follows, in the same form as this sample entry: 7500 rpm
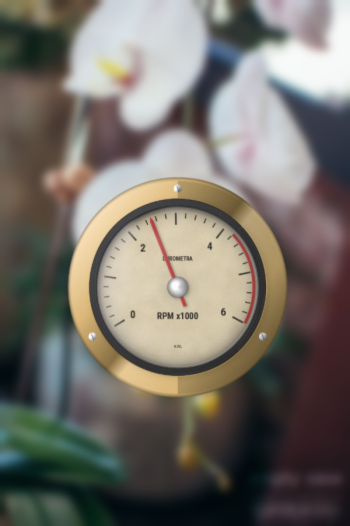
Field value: 2500 rpm
